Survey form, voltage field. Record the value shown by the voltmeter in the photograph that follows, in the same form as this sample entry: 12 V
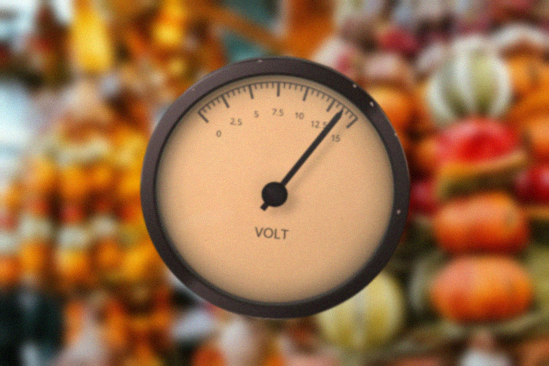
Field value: 13.5 V
